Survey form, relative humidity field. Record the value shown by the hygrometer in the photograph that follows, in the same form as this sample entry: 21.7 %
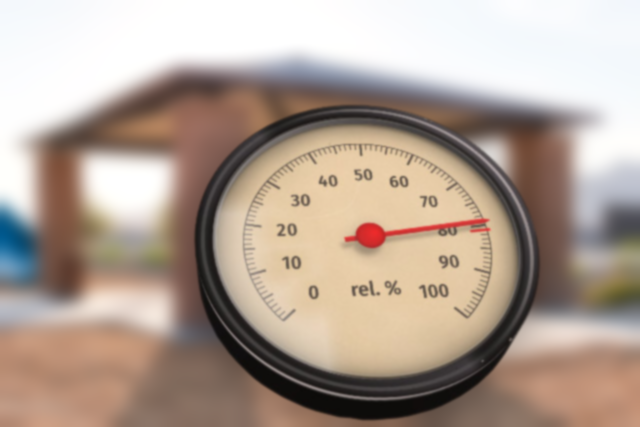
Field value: 80 %
